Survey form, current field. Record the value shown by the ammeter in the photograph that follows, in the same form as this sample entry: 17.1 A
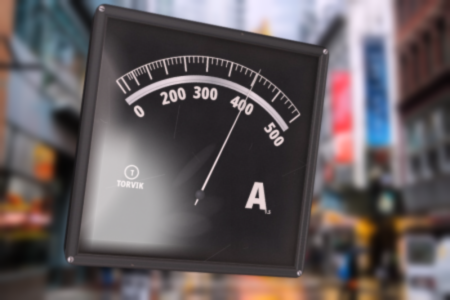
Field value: 400 A
